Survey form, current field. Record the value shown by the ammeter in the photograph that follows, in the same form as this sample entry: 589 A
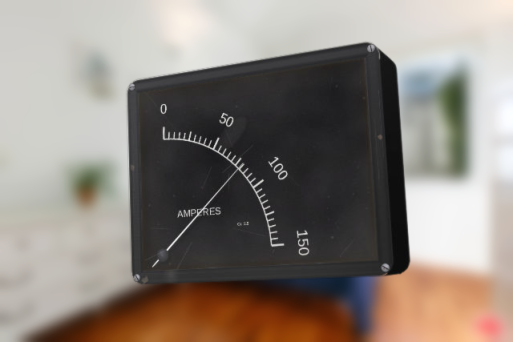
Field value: 80 A
